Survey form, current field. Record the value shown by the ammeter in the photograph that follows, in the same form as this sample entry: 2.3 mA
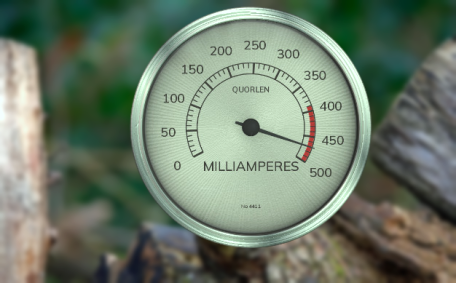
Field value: 470 mA
